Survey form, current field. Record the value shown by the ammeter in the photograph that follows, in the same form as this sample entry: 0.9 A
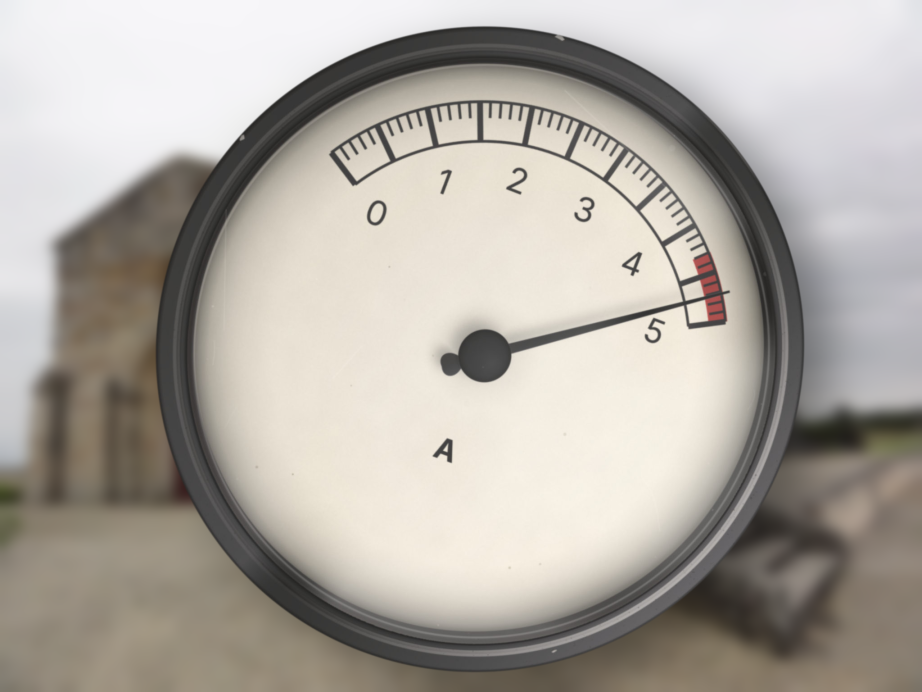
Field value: 4.7 A
